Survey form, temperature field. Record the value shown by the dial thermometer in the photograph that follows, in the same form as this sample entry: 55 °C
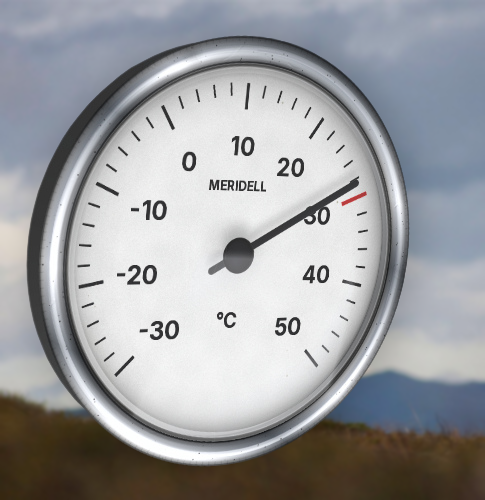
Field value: 28 °C
